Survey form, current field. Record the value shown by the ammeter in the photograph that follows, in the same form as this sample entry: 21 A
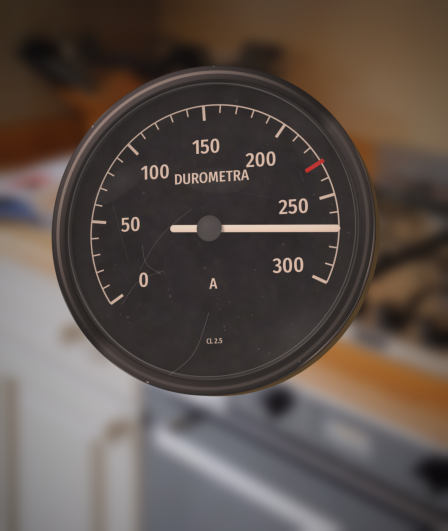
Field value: 270 A
